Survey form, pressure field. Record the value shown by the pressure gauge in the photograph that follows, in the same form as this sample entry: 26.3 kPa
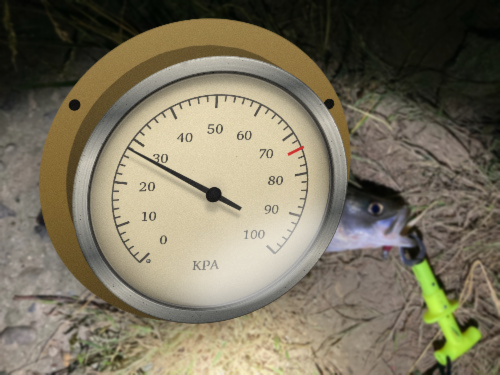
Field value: 28 kPa
